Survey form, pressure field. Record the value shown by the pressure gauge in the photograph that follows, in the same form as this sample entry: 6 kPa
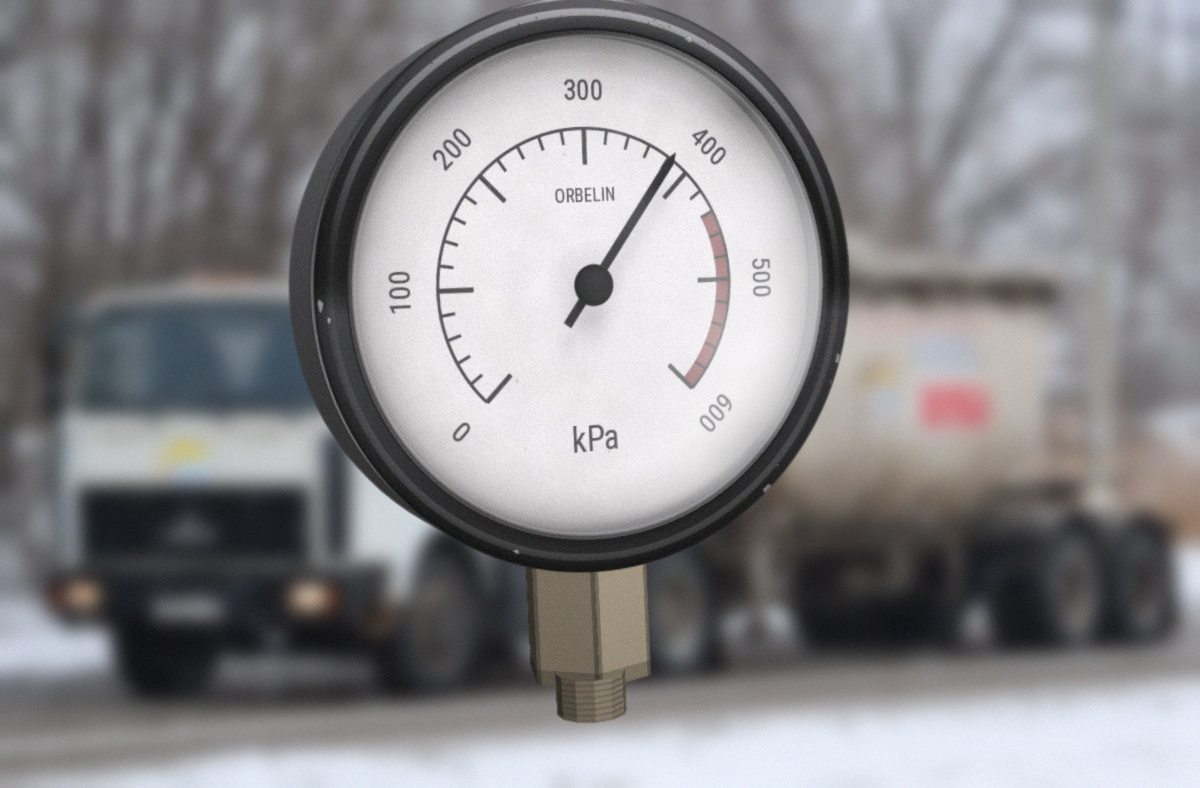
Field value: 380 kPa
